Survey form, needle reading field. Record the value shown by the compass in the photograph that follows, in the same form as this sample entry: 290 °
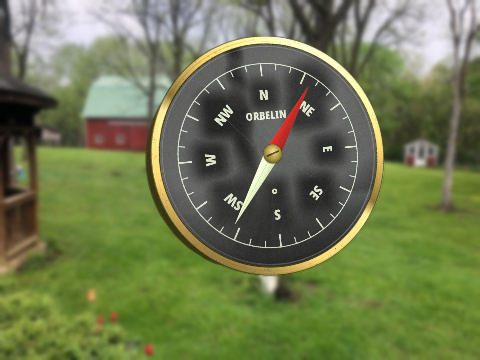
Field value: 35 °
